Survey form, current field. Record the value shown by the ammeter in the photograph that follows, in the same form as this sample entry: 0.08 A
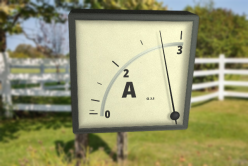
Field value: 2.75 A
